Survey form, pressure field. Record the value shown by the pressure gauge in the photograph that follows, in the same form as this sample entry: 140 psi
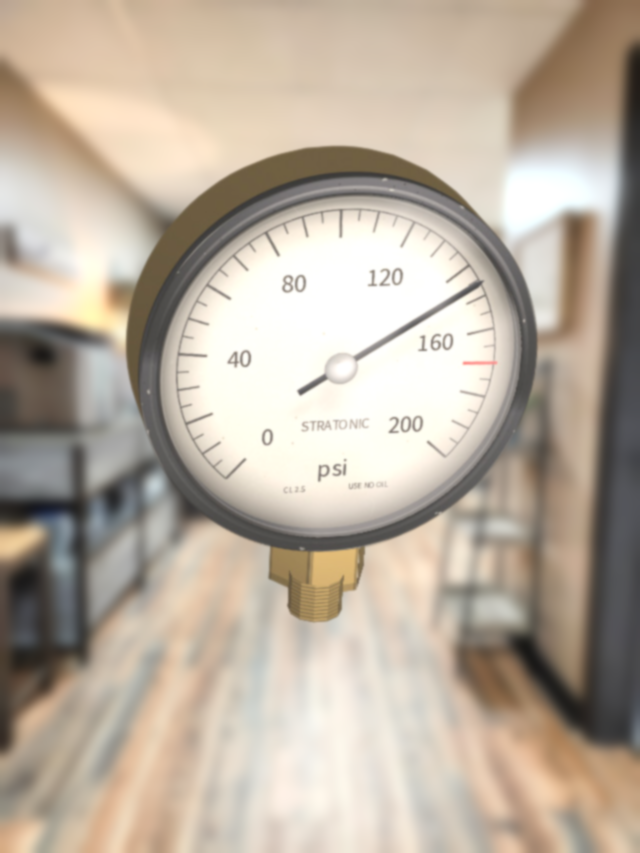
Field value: 145 psi
